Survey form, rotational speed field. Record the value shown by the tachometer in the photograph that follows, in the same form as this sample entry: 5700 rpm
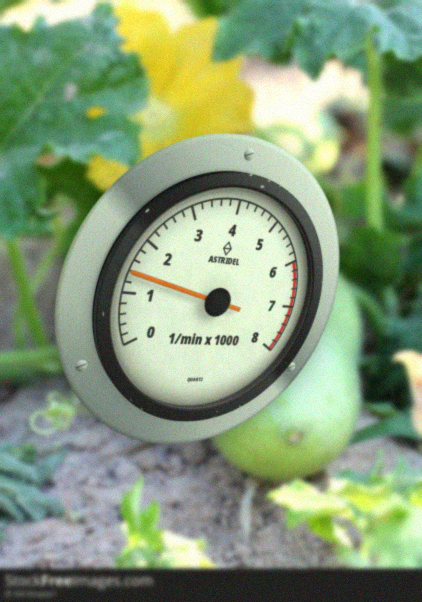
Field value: 1400 rpm
